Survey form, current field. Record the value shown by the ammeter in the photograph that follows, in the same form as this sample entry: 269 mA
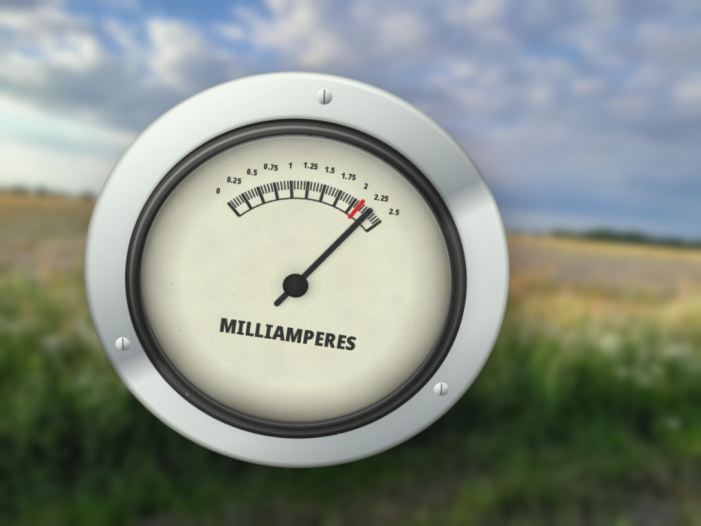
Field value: 2.25 mA
